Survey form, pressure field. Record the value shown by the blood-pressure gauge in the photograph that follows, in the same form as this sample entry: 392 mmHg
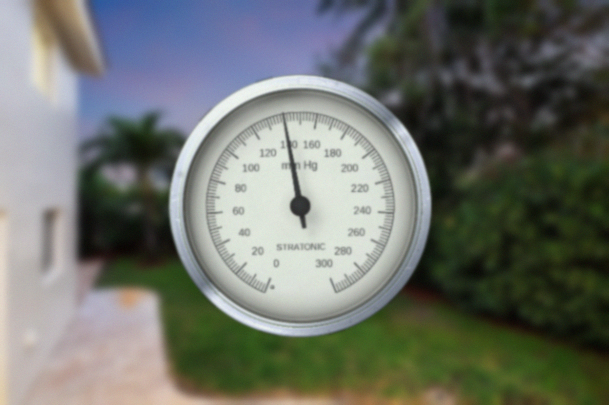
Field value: 140 mmHg
